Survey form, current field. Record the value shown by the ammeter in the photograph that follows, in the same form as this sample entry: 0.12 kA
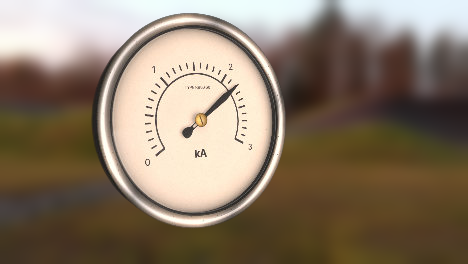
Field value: 2.2 kA
